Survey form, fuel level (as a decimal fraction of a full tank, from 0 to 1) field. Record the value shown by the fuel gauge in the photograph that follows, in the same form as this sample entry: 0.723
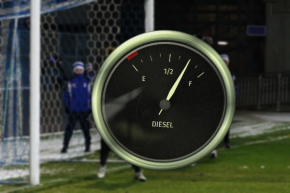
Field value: 0.75
